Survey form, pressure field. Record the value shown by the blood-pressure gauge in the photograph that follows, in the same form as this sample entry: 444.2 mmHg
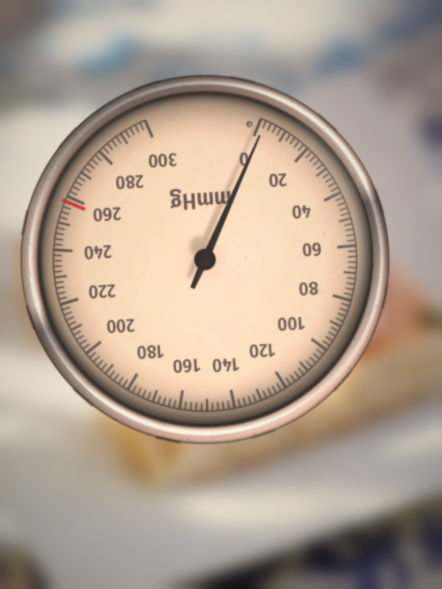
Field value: 2 mmHg
